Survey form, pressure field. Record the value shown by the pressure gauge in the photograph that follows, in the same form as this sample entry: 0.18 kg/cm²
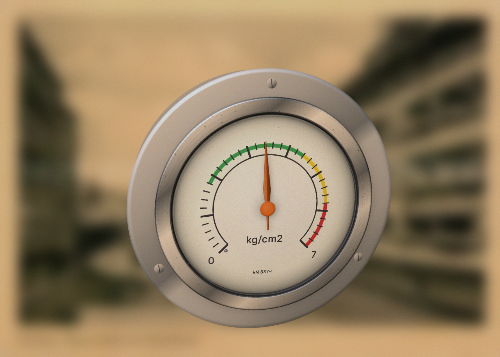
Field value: 3.4 kg/cm²
